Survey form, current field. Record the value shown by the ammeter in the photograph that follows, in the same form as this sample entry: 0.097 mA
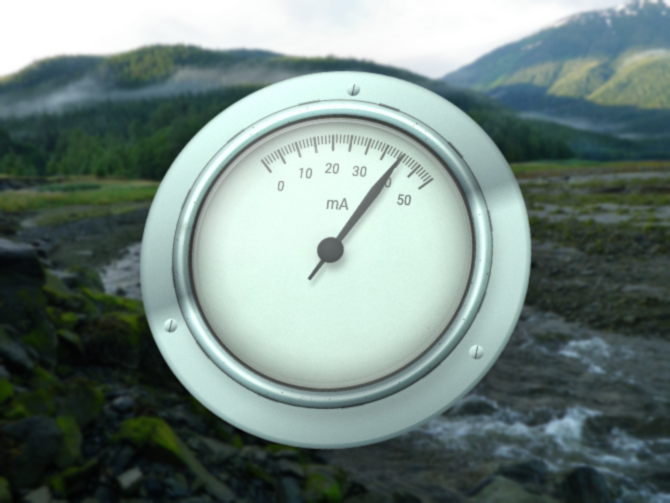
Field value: 40 mA
